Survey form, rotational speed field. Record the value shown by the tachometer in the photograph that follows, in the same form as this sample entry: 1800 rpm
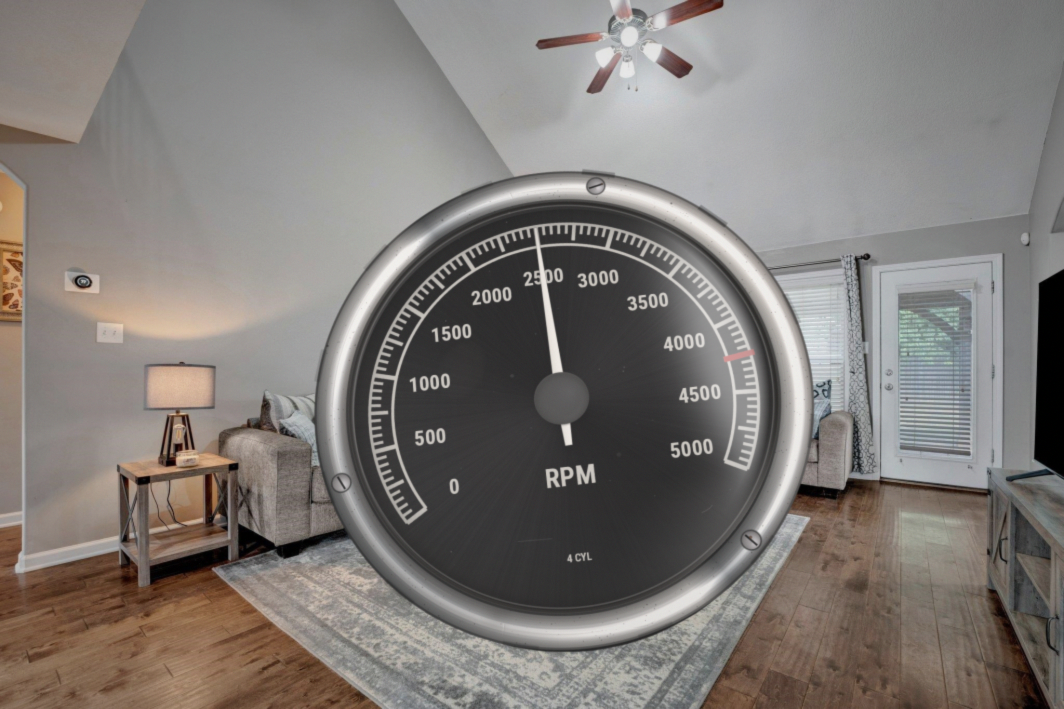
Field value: 2500 rpm
